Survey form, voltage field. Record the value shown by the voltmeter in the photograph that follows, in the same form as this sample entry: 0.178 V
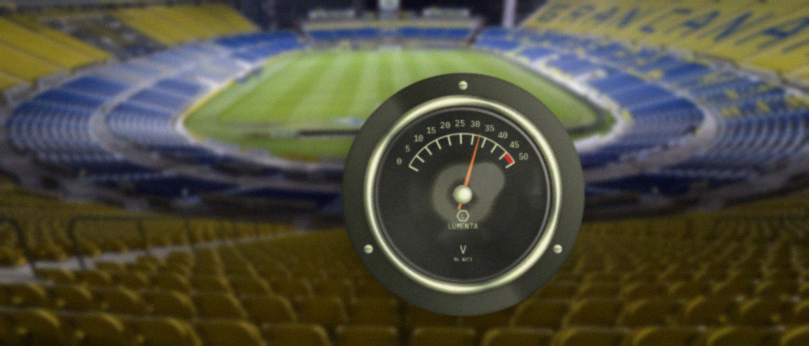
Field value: 32.5 V
